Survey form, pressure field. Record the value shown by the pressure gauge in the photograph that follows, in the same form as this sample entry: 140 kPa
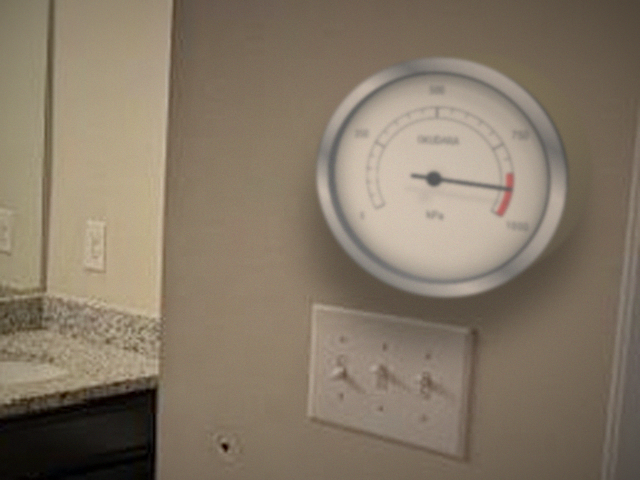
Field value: 900 kPa
